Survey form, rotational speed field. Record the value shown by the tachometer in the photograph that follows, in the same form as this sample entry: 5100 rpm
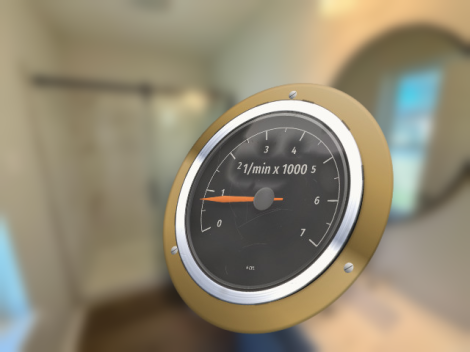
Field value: 750 rpm
